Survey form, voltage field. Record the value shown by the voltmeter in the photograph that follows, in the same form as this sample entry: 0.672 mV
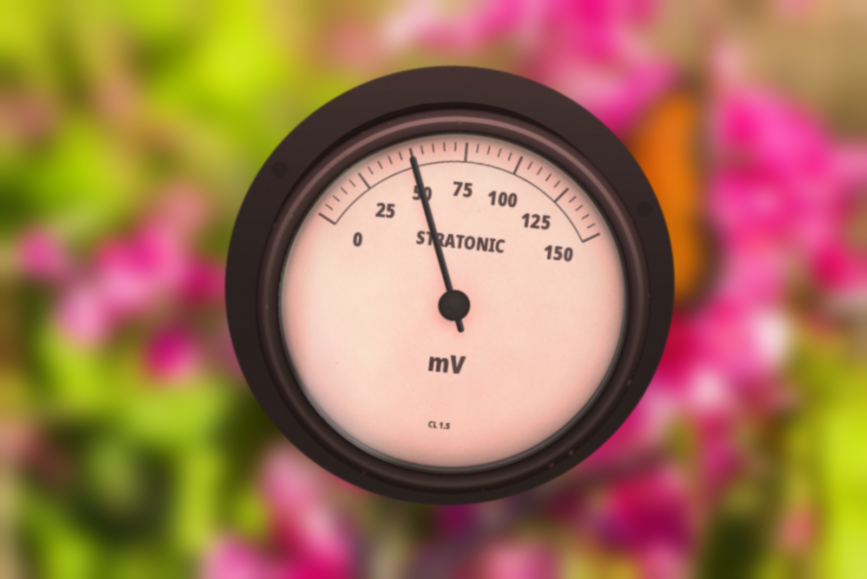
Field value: 50 mV
